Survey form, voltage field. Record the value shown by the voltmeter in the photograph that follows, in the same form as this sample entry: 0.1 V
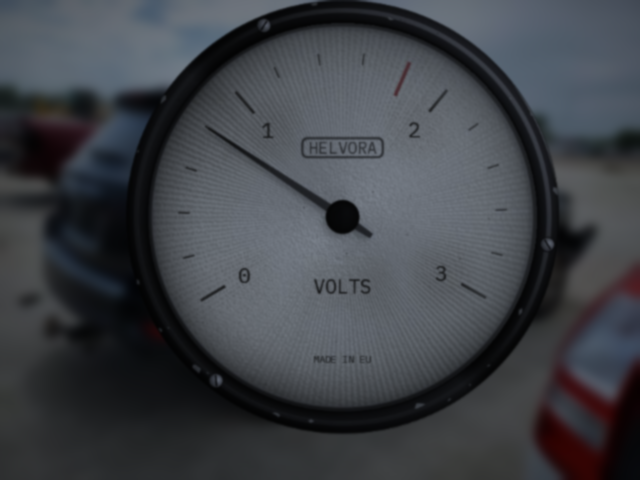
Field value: 0.8 V
